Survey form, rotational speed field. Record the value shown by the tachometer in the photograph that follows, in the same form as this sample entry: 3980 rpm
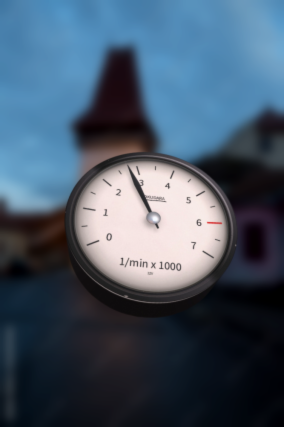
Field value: 2750 rpm
